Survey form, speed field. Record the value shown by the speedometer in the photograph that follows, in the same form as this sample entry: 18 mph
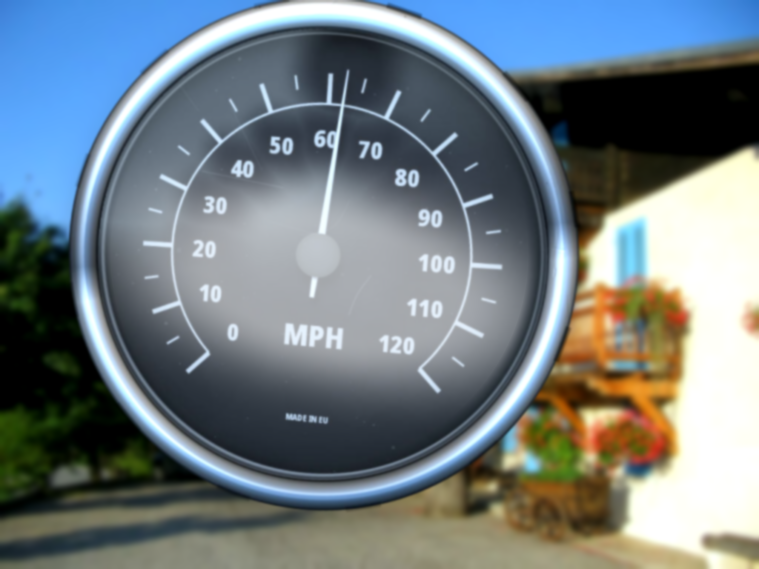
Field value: 62.5 mph
